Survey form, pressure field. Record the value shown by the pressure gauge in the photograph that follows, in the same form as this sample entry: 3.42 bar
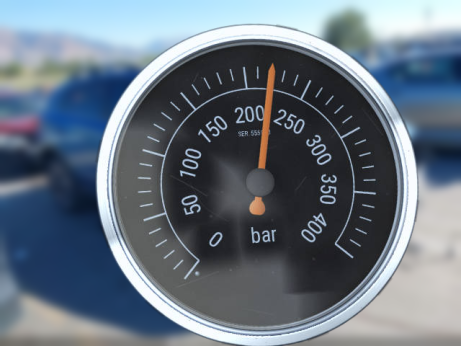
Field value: 220 bar
